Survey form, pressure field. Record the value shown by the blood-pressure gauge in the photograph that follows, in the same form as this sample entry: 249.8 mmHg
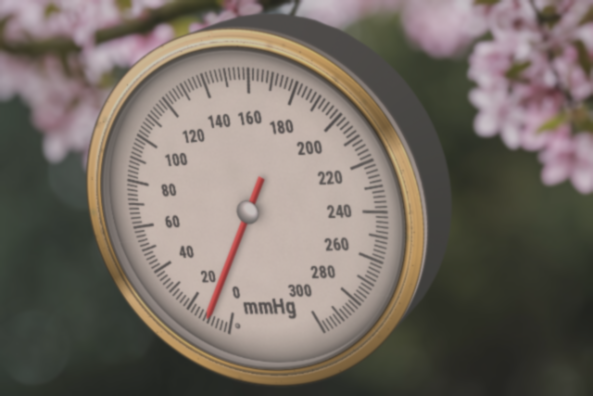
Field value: 10 mmHg
